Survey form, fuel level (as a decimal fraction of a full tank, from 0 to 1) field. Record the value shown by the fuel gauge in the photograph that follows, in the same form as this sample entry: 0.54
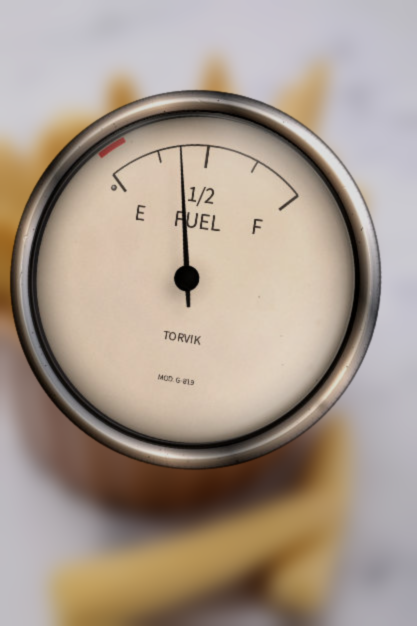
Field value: 0.375
